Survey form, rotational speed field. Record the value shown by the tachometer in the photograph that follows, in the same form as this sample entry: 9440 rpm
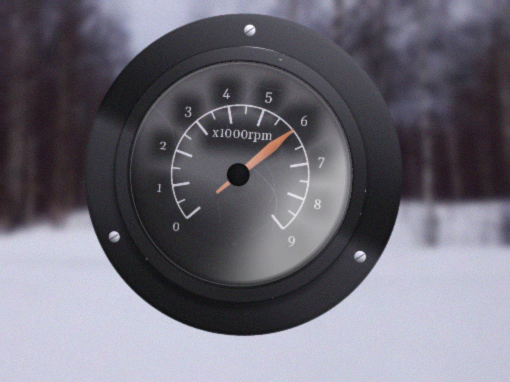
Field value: 6000 rpm
